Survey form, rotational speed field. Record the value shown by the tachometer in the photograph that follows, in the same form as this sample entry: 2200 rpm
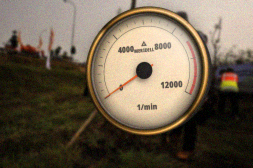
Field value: 0 rpm
